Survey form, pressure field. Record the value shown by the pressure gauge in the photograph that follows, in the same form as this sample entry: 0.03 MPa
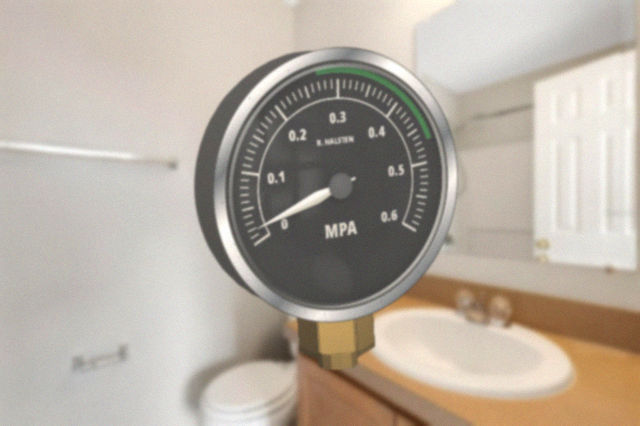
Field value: 0.02 MPa
